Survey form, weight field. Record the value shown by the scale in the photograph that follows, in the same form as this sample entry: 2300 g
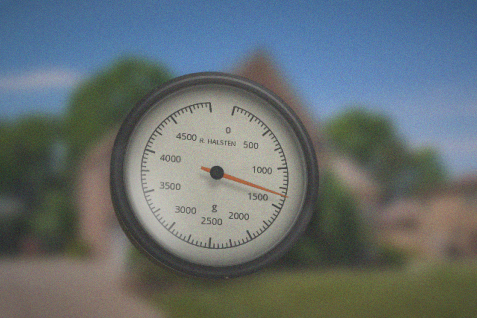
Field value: 1350 g
